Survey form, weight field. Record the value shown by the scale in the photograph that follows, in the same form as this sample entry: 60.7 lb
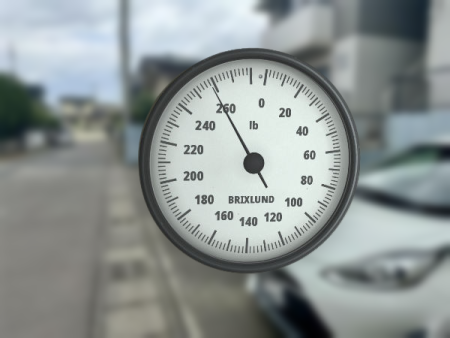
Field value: 258 lb
